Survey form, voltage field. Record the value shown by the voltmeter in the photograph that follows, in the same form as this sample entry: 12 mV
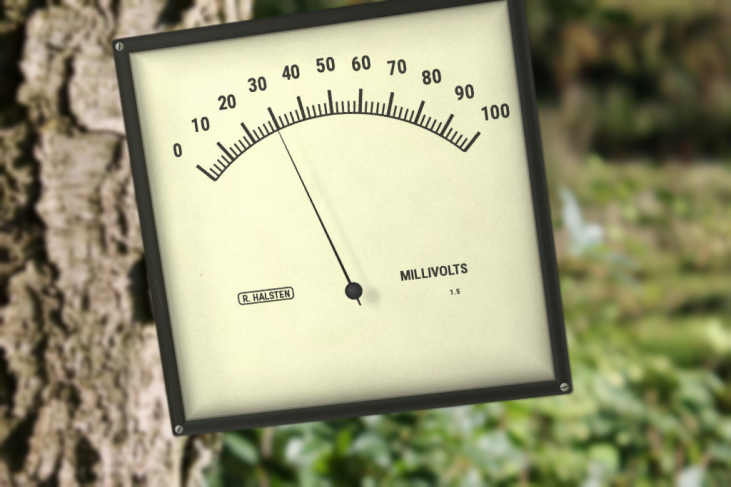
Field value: 30 mV
